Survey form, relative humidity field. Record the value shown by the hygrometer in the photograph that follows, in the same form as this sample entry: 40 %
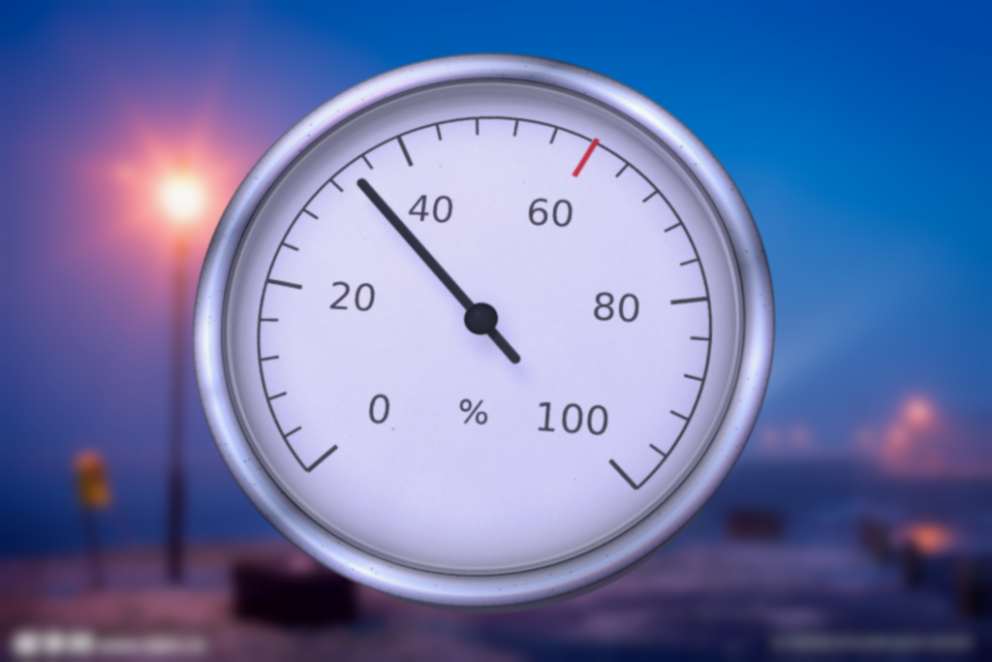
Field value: 34 %
